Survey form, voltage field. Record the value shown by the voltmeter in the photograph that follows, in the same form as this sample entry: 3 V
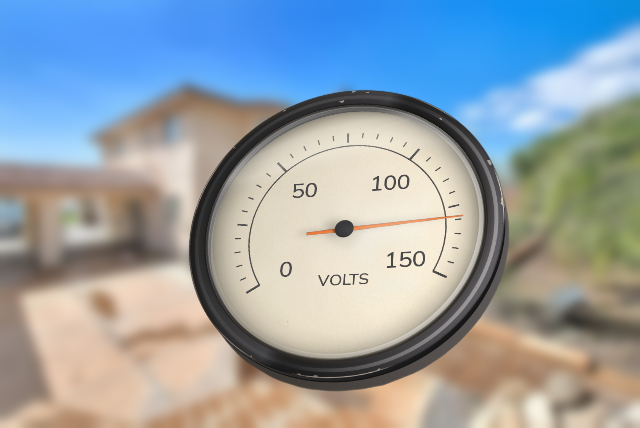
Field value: 130 V
